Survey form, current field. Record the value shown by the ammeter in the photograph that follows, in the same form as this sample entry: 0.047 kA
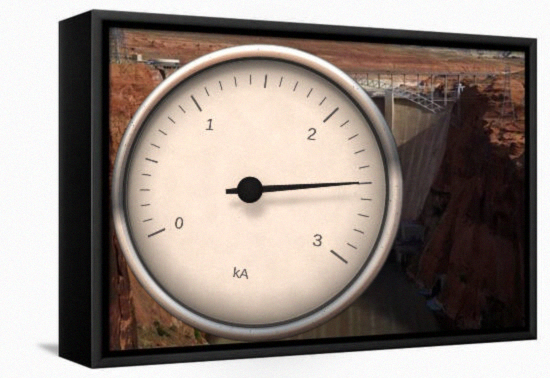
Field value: 2.5 kA
